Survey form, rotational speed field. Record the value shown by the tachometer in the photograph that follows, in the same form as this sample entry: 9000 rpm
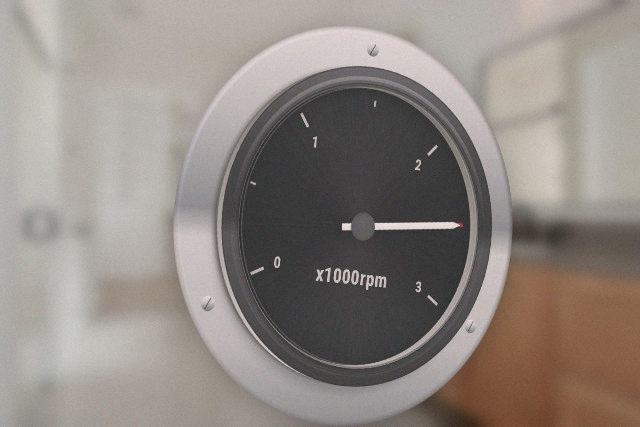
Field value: 2500 rpm
